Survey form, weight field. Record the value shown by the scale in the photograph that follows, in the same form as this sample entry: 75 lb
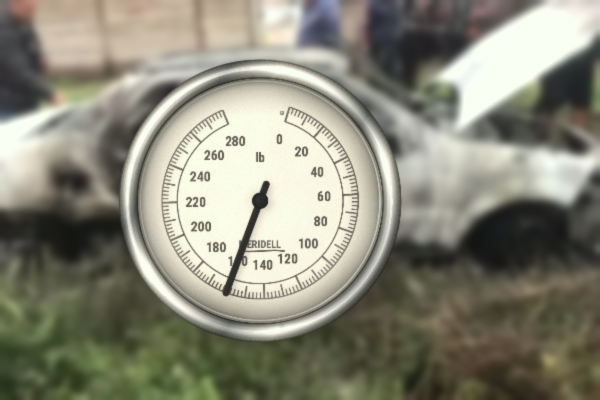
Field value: 160 lb
